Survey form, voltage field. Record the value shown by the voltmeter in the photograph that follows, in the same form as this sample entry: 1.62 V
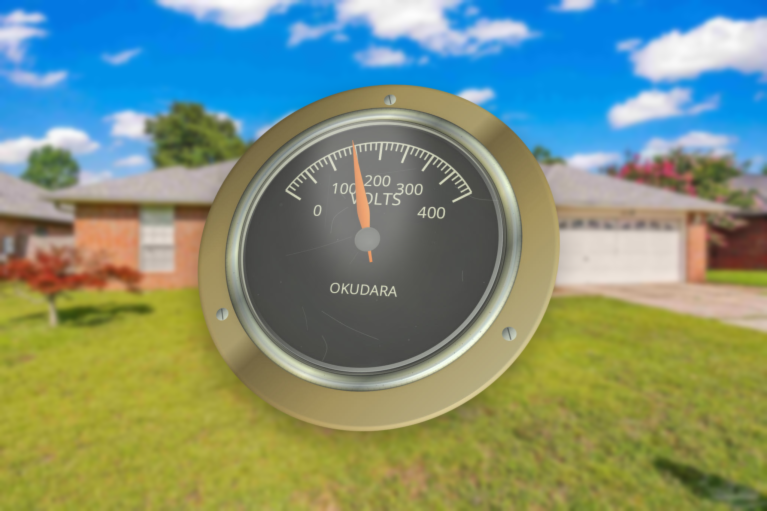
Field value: 150 V
